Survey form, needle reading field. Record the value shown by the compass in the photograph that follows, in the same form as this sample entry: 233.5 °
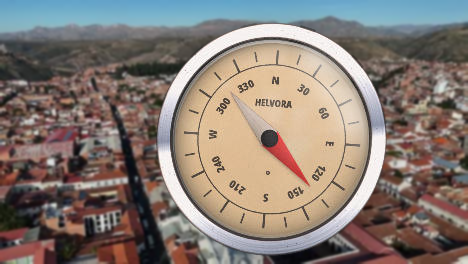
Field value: 135 °
